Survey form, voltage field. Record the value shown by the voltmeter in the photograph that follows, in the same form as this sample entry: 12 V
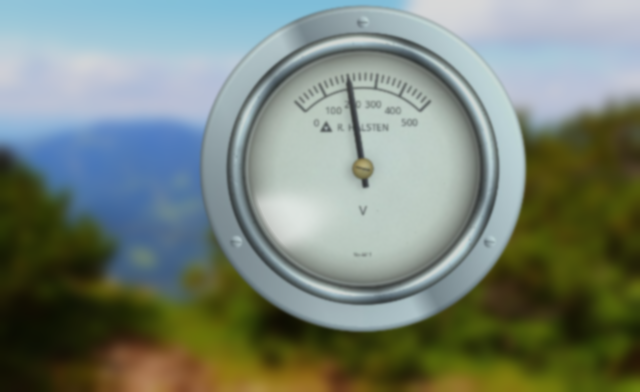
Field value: 200 V
